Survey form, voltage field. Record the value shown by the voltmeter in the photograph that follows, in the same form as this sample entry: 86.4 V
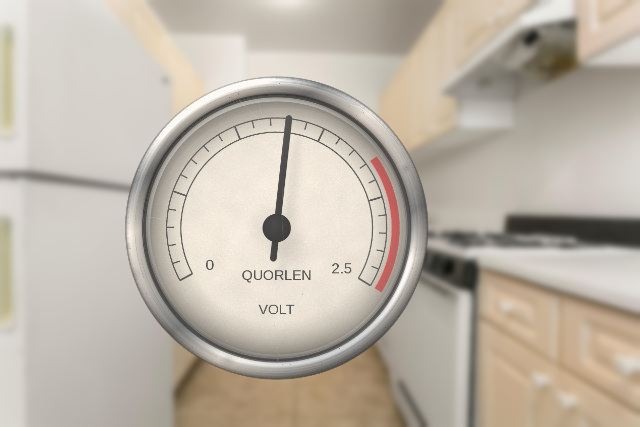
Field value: 1.3 V
